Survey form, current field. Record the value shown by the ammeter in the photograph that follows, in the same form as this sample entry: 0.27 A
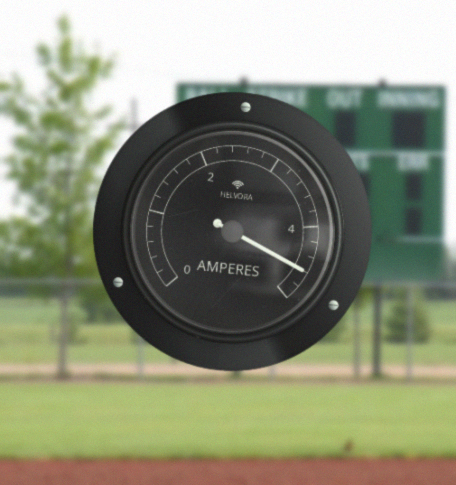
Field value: 4.6 A
